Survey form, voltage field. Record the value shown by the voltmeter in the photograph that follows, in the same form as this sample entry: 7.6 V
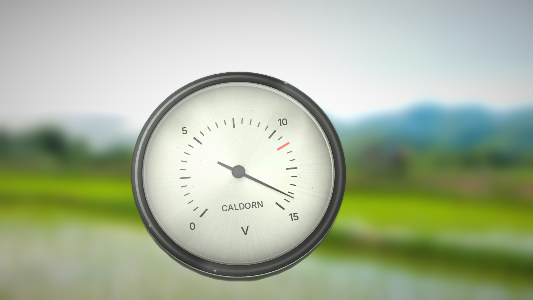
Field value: 14.25 V
